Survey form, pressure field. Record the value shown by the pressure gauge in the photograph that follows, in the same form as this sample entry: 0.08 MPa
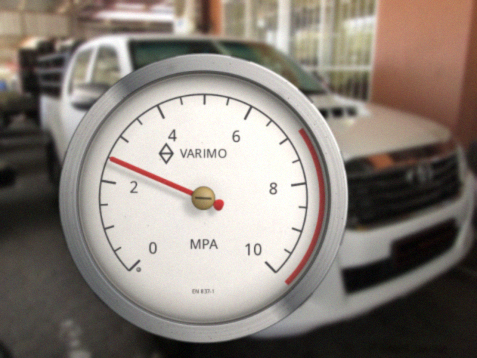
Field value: 2.5 MPa
